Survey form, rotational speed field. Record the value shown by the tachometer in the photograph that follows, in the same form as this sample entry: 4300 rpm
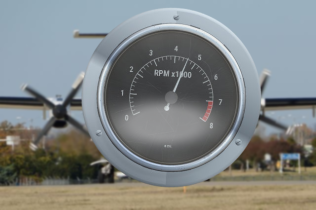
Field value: 4600 rpm
